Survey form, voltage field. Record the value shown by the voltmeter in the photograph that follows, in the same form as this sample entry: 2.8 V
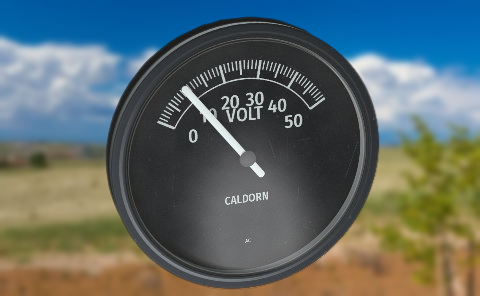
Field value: 10 V
